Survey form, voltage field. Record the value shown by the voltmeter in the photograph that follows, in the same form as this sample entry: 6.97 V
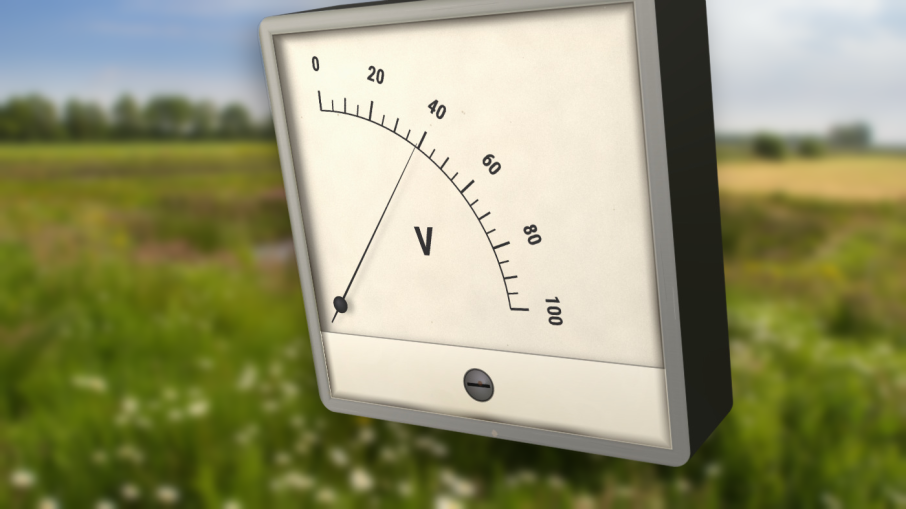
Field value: 40 V
